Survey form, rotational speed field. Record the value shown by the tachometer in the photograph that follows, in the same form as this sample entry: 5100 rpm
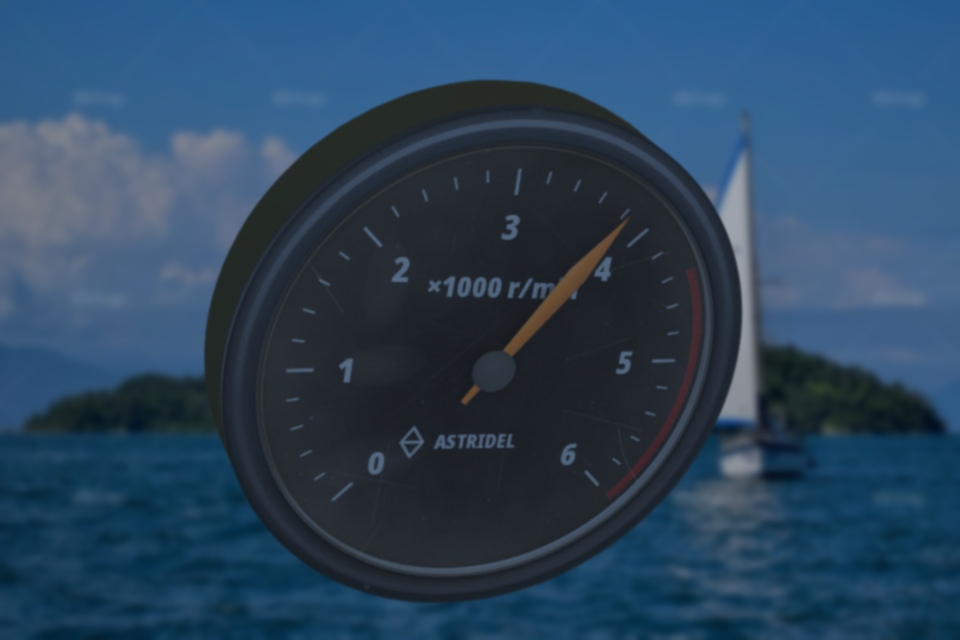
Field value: 3800 rpm
